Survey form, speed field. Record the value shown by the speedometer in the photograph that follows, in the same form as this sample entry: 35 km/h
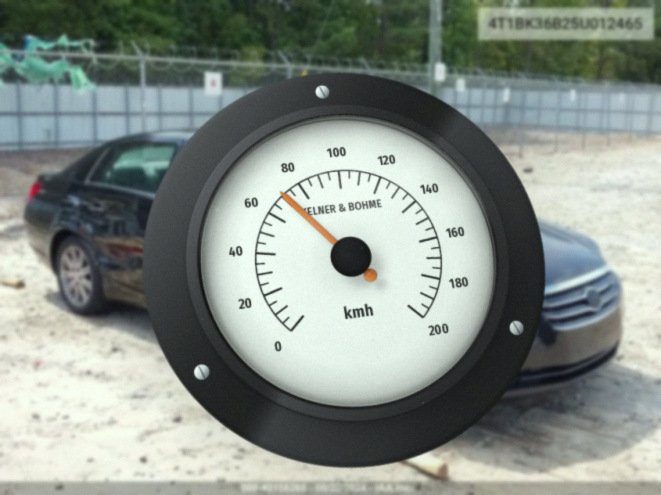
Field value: 70 km/h
